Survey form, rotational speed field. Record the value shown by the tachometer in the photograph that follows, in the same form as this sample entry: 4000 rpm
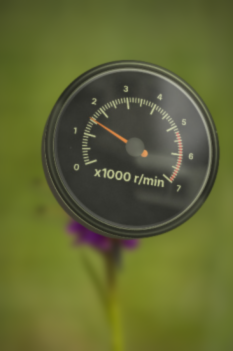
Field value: 1500 rpm
